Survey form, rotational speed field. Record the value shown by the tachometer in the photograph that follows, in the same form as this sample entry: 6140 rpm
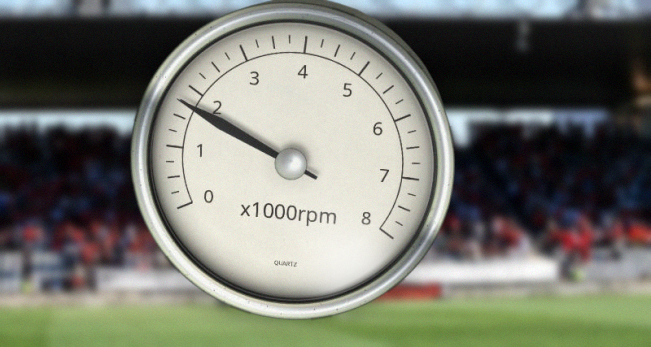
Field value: 1750 rpm
